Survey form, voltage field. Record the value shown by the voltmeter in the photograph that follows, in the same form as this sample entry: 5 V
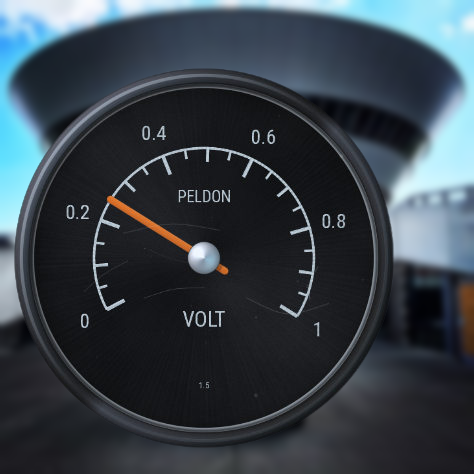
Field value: 0.25 V
